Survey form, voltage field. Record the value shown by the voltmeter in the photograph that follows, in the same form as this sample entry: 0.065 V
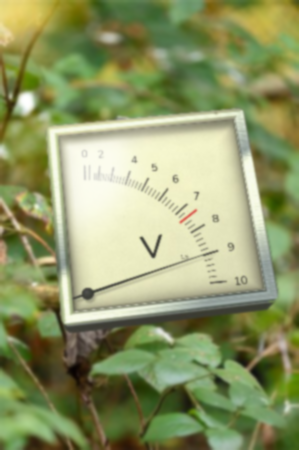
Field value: 9 V
